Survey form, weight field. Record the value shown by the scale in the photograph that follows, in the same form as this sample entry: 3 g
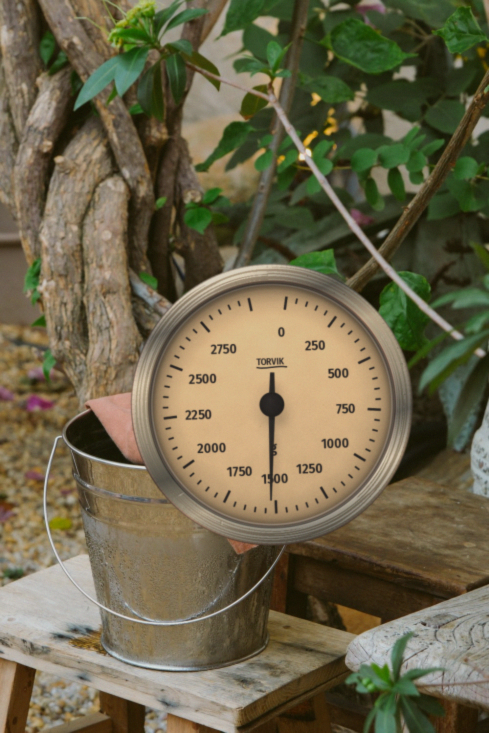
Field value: 1525 g
